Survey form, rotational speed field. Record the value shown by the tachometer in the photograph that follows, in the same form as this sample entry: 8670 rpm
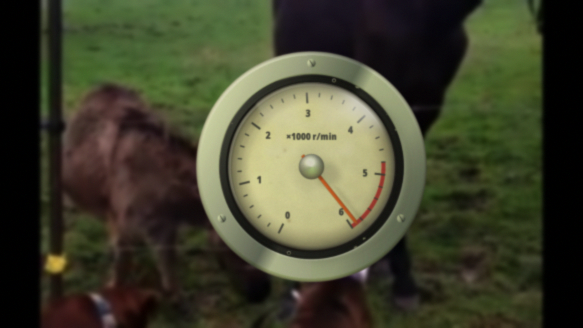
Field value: 5900 rpm
